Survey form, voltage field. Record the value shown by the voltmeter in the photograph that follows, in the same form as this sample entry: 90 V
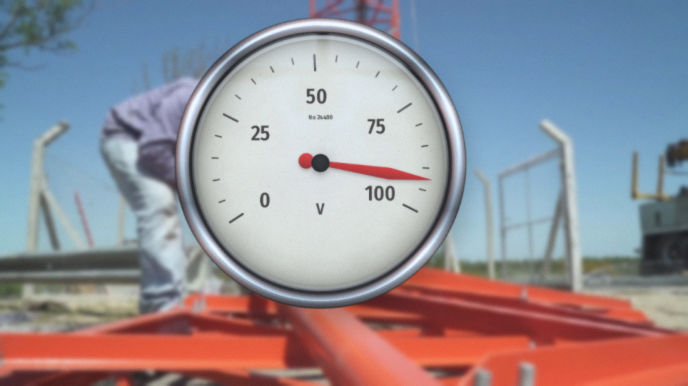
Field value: 92.5 V
